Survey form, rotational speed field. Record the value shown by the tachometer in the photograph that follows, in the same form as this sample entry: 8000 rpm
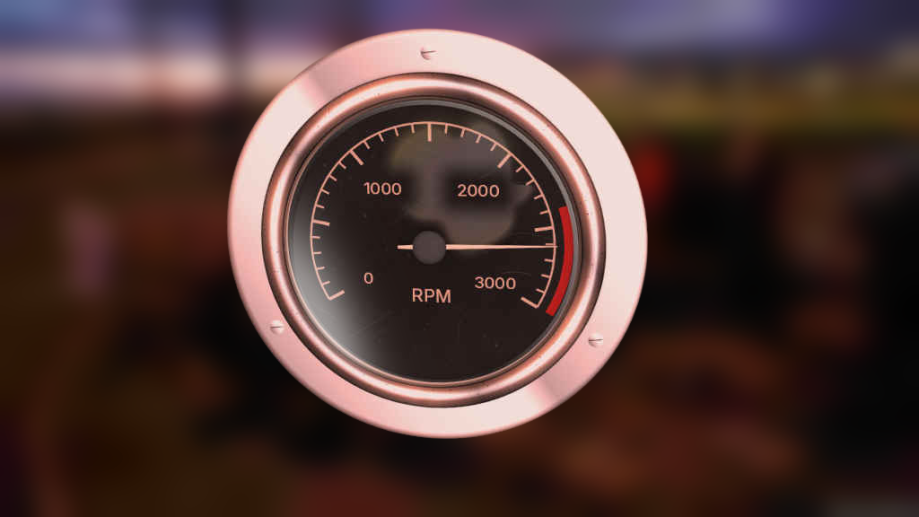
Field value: 2600 rpm
